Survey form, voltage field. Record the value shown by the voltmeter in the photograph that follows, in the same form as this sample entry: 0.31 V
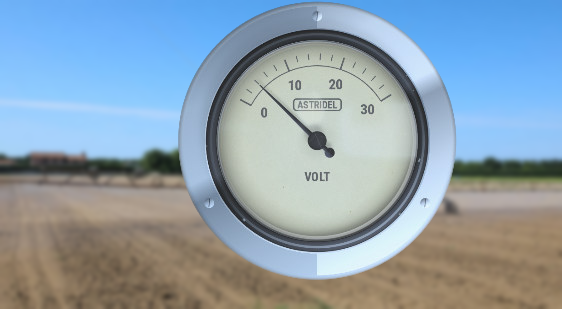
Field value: 4 V
